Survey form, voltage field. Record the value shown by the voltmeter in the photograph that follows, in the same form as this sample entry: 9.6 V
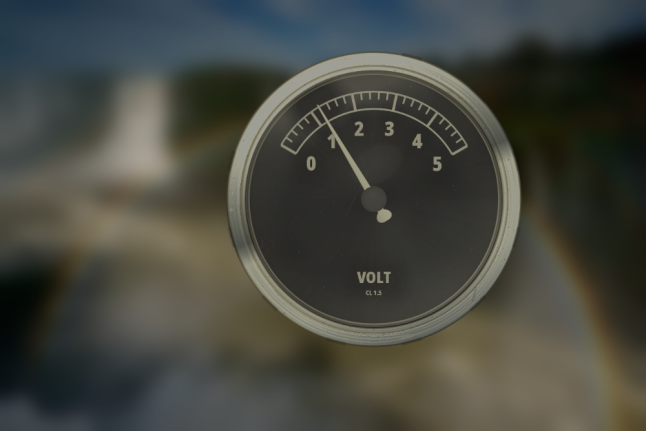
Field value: 1.2 V
